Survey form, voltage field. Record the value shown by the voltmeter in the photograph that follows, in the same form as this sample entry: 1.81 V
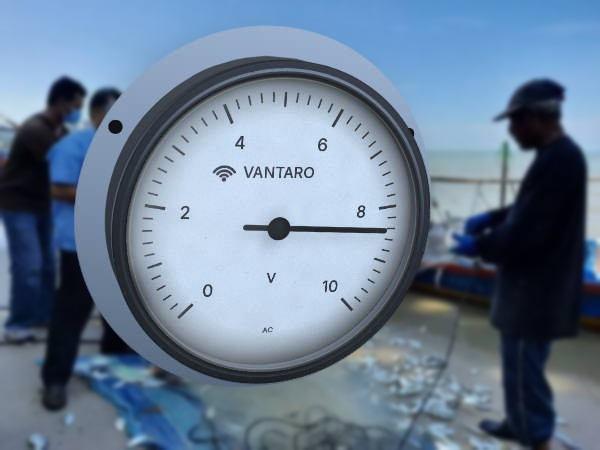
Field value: 8.4 V
